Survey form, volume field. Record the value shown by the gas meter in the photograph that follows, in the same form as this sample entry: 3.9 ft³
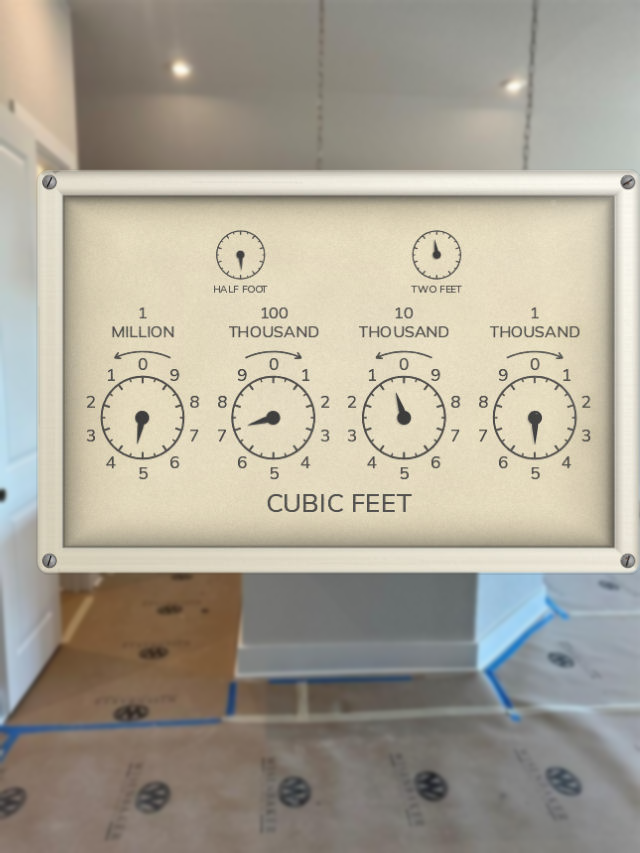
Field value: 470500 ft³
